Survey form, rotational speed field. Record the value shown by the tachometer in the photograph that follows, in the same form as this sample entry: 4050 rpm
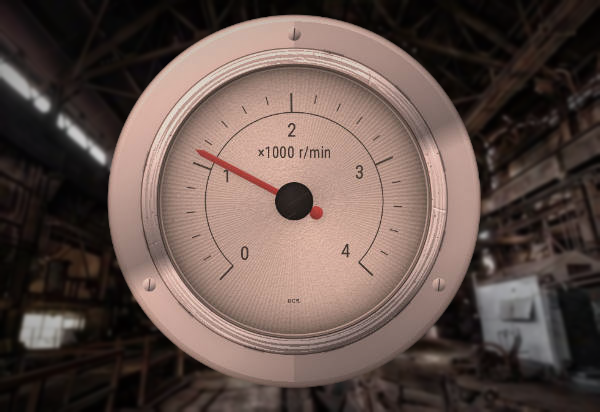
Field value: 1100 rpm
